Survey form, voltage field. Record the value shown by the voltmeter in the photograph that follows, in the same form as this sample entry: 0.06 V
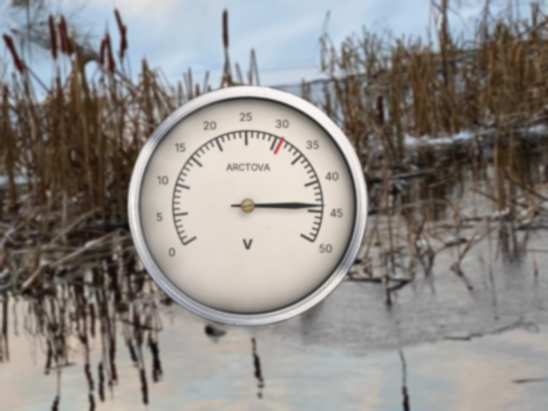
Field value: 44 V
